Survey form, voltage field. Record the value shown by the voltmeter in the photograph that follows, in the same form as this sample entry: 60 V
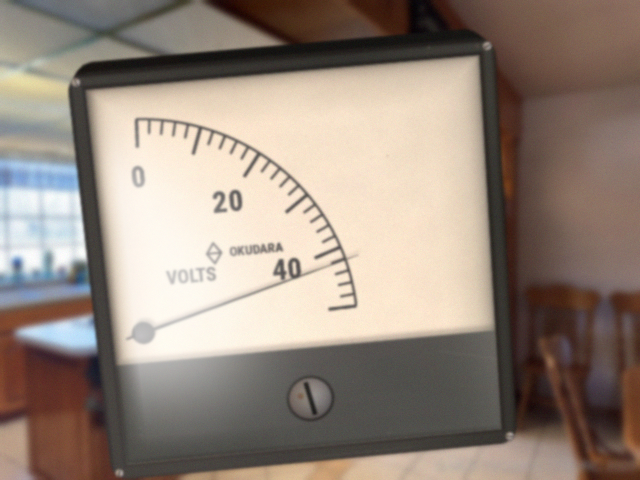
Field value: 42 V
